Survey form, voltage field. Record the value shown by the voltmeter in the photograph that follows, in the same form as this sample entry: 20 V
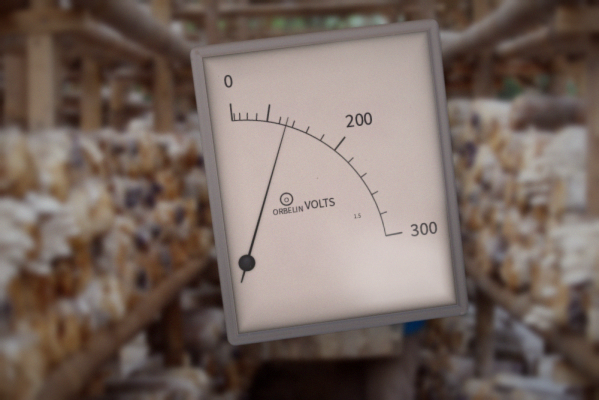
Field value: 130 V
